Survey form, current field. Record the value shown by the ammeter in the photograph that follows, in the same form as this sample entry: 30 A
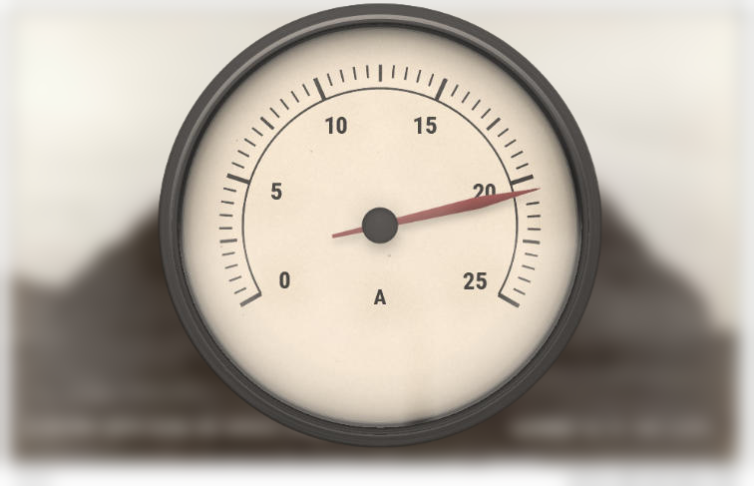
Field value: 20.5 A
